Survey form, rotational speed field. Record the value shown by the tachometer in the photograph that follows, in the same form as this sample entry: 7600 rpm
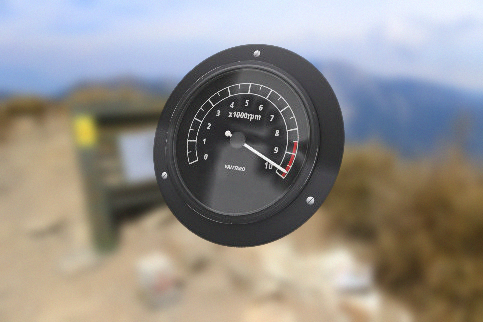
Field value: 9750 rpm
